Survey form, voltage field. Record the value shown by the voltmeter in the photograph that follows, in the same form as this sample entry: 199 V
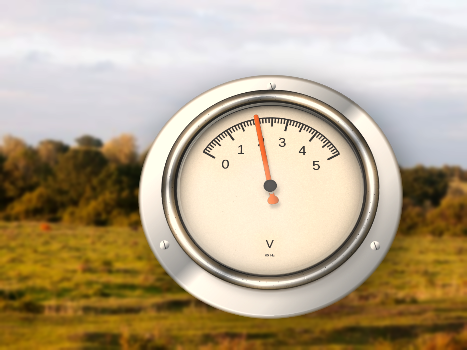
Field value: 2 V
